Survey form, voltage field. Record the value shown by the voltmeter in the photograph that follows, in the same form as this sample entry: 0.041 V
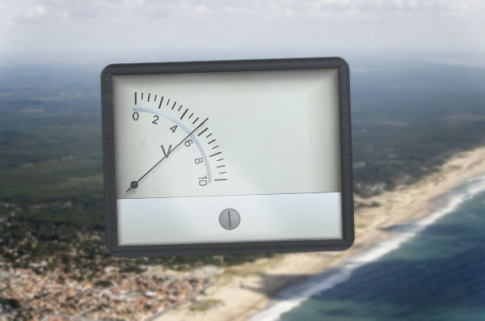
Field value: 5.5 V
